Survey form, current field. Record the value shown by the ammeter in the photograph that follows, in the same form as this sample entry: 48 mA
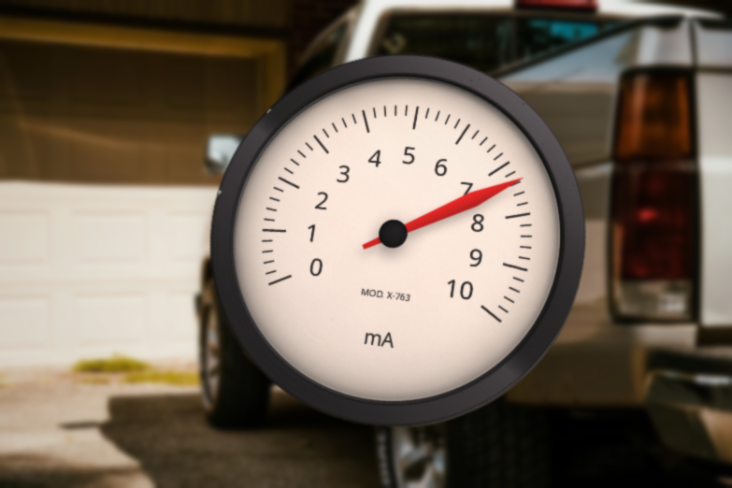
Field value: 7.4 mA
